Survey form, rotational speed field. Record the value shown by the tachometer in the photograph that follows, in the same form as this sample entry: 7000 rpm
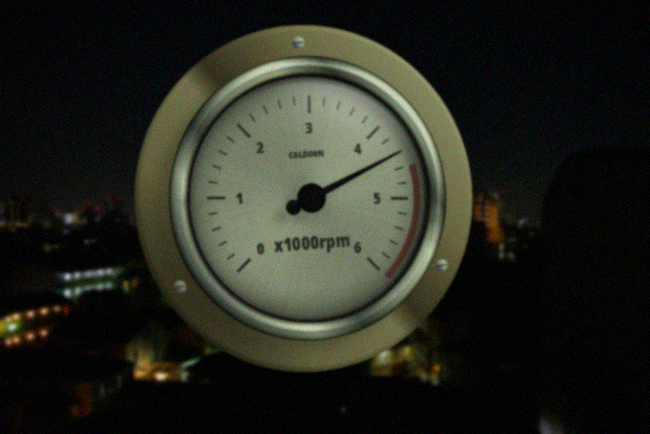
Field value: 4400 rpm
